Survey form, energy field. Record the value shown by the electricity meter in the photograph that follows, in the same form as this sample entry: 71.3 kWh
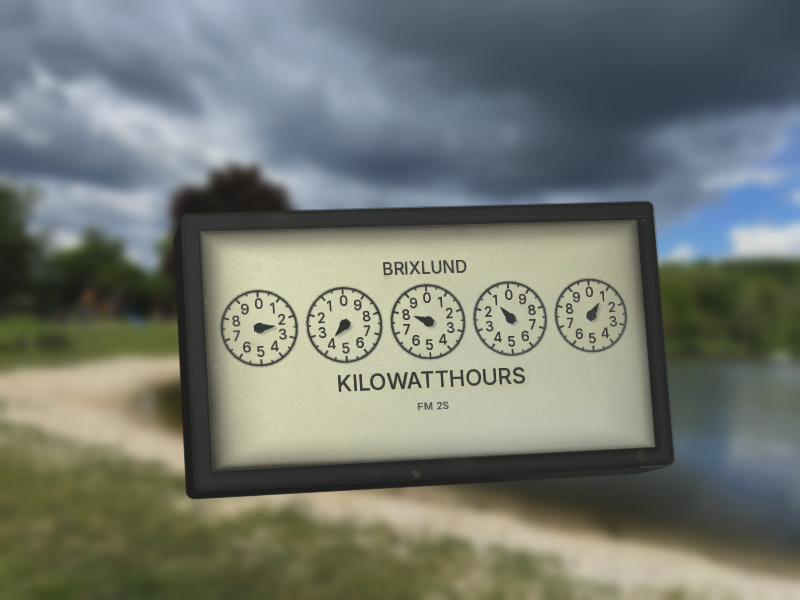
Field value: 23811 kWh
